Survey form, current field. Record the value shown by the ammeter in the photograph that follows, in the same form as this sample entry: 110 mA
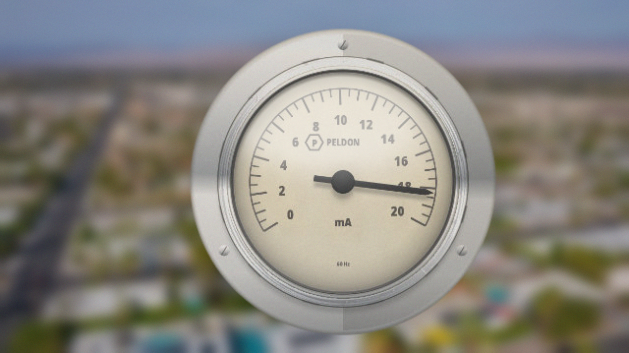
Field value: 18.25 mA
